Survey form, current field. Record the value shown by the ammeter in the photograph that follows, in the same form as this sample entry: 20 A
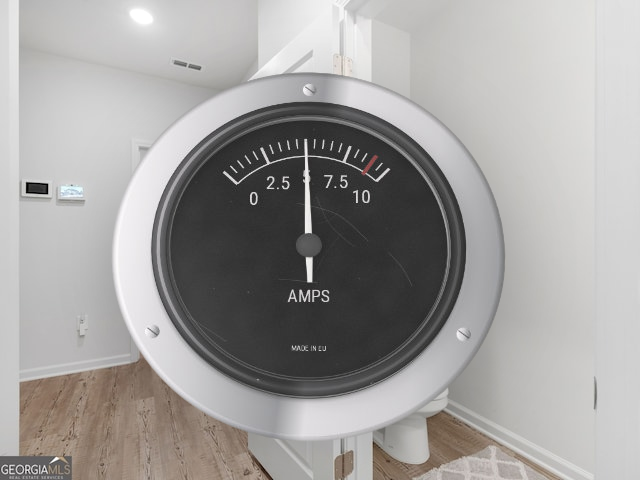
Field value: 5 A
